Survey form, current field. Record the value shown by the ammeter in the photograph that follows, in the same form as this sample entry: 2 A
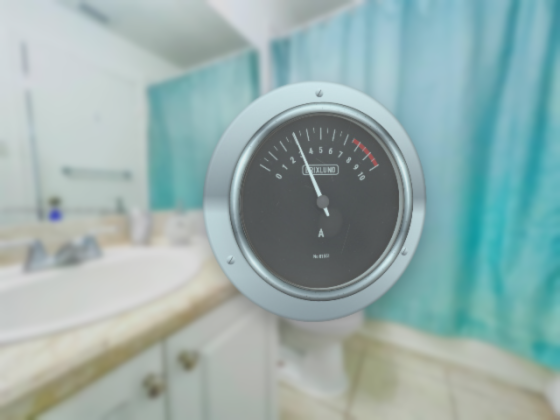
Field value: 3 A
